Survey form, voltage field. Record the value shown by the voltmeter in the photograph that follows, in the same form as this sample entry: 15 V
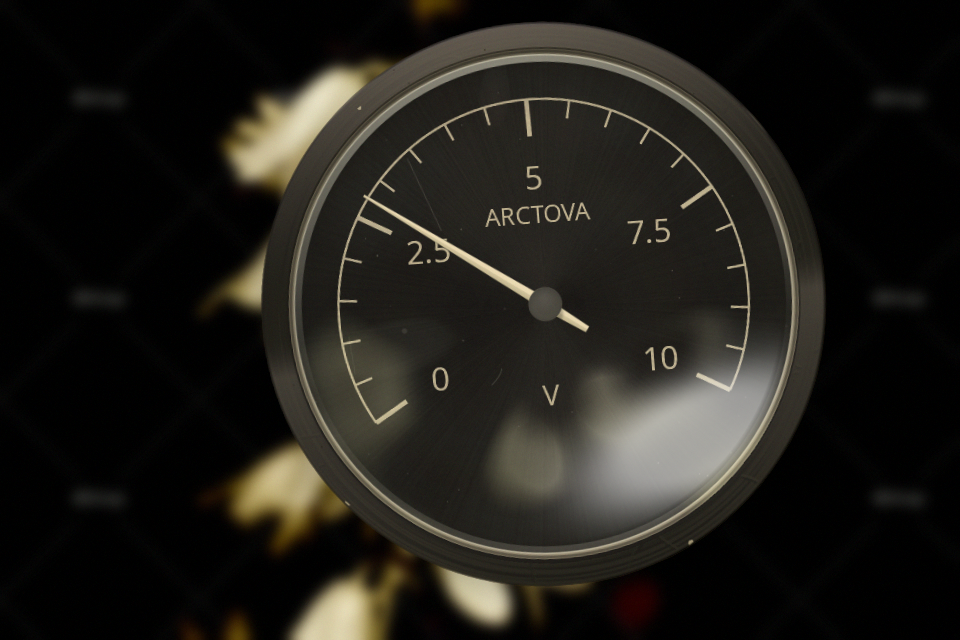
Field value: 2.75 V
